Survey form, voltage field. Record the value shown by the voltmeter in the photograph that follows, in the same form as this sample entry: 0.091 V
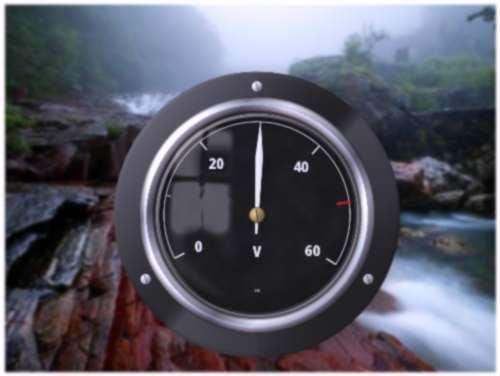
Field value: 30 V
